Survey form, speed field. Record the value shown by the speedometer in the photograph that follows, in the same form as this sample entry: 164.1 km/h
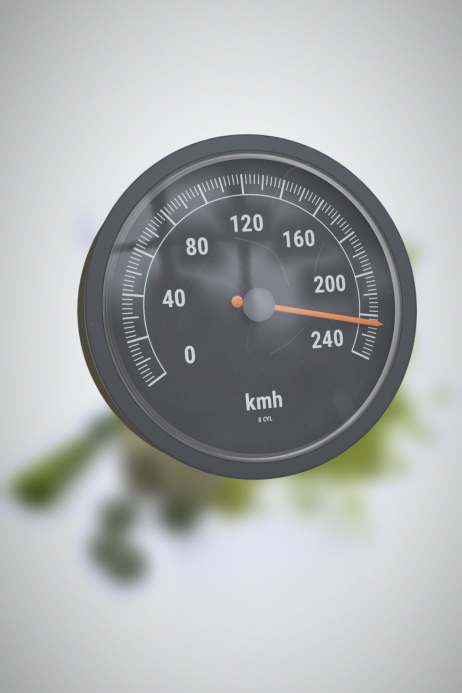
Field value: 224 km/h
